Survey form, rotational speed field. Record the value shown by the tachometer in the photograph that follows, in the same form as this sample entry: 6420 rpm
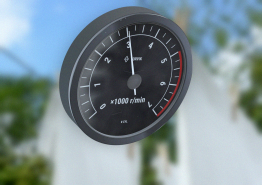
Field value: 3000 rpm
